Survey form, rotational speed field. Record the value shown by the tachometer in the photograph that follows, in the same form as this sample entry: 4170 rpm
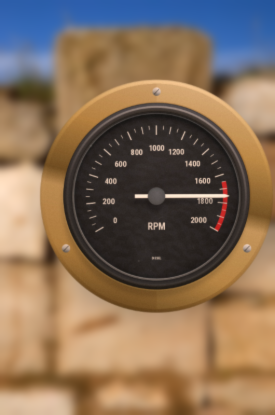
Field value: 1750 rpm
